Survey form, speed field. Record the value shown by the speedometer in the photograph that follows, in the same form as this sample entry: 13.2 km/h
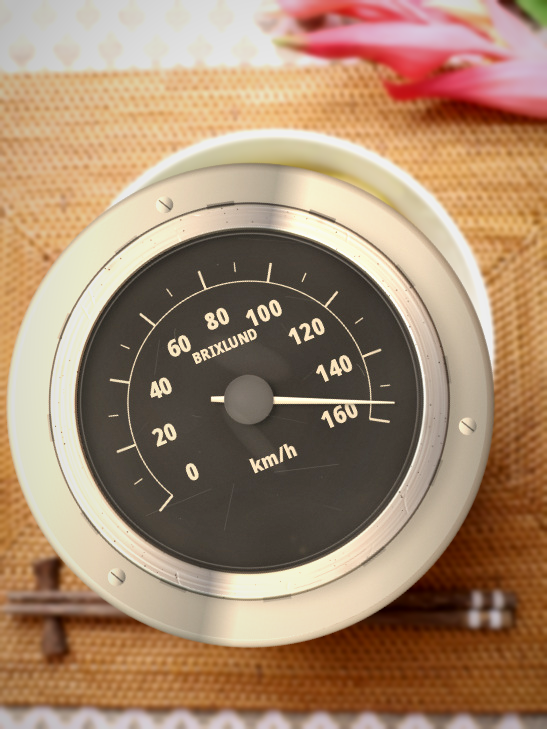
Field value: 155 km/h
